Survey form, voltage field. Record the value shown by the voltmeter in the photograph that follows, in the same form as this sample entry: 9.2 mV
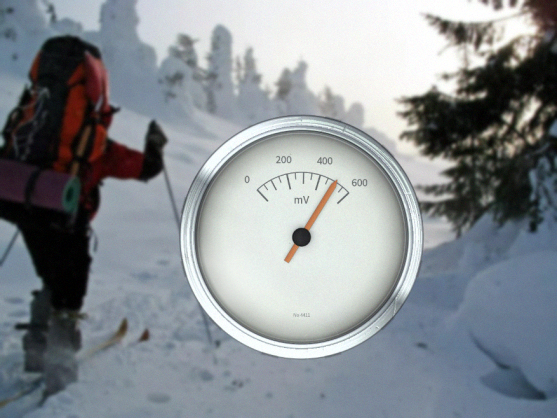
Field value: 500 mV
